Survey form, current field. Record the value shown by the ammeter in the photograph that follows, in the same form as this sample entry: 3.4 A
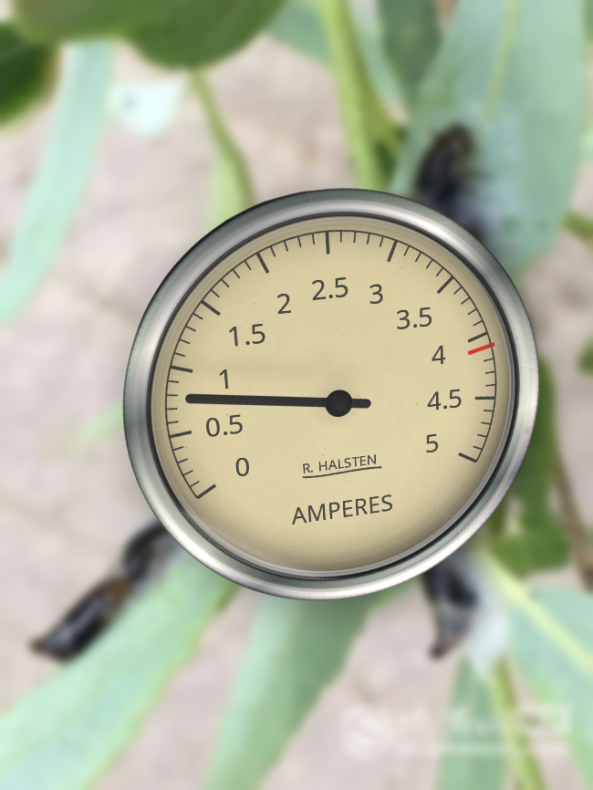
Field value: 0.8 A
